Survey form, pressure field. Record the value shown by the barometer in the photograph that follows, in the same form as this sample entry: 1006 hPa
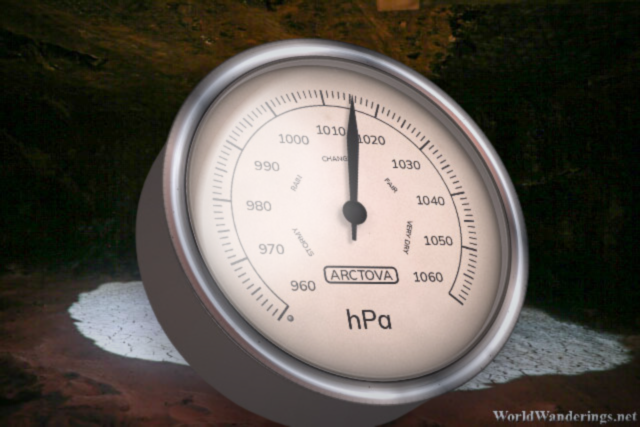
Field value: 1015 hPa
